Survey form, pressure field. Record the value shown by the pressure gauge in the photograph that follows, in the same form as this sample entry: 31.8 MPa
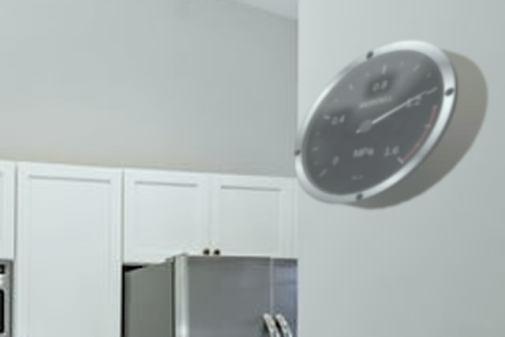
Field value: 1.2 MPa
